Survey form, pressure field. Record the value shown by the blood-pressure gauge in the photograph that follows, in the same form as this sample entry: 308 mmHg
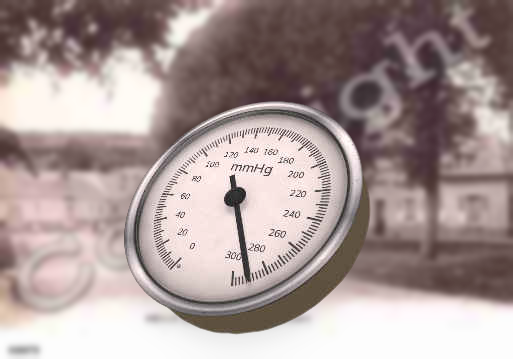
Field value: 290 mmHg
